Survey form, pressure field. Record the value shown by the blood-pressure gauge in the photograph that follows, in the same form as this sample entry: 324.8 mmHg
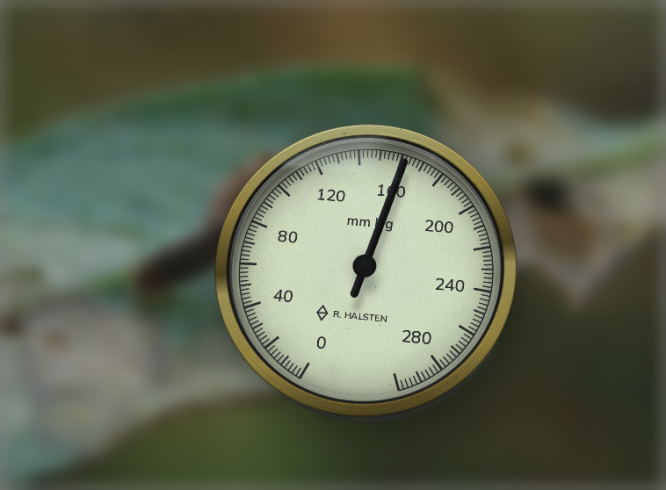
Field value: 162 mmHg
